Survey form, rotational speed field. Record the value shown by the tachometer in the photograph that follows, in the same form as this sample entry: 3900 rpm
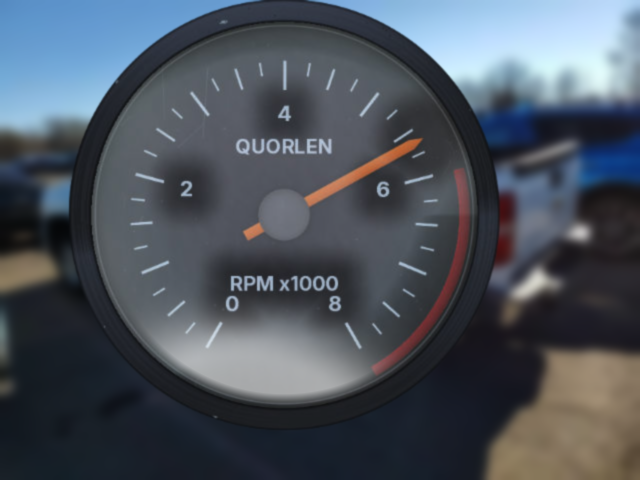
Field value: 5625 rpm
